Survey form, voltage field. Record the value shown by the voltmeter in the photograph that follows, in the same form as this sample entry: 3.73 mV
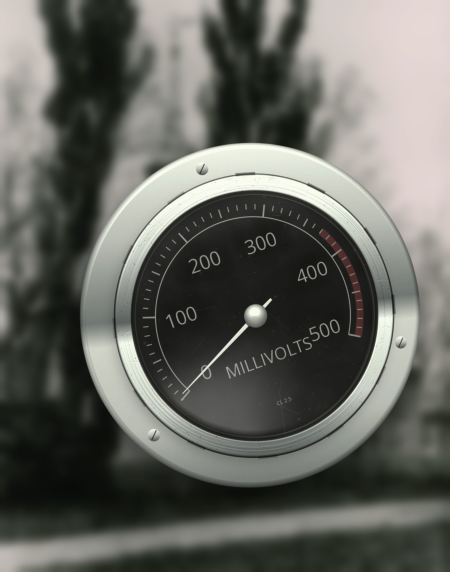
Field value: 5 mV
